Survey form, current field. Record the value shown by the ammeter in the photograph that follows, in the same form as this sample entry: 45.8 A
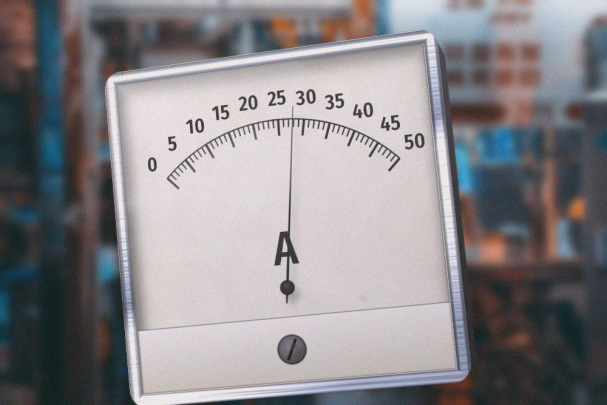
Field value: 28 A
